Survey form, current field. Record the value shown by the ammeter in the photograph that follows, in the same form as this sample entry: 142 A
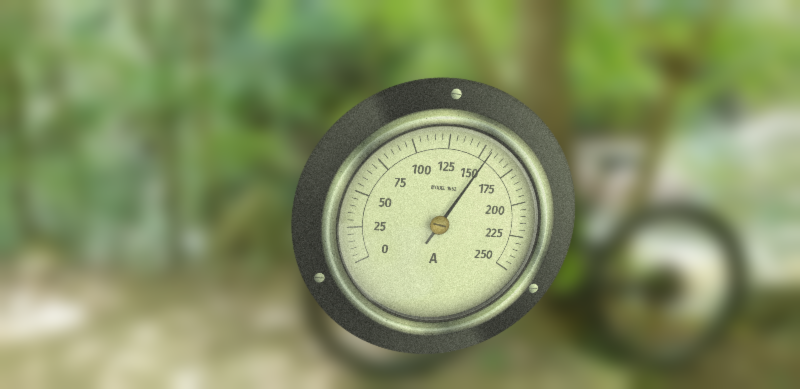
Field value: 155 A
